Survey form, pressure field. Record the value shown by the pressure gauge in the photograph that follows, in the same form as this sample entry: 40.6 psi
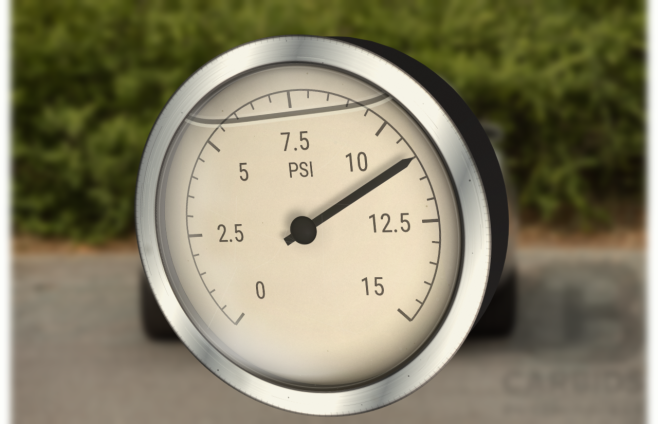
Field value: 11 psi
